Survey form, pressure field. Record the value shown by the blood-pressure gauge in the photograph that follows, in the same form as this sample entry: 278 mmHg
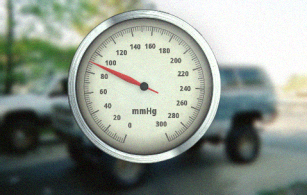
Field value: 90 mmHg
